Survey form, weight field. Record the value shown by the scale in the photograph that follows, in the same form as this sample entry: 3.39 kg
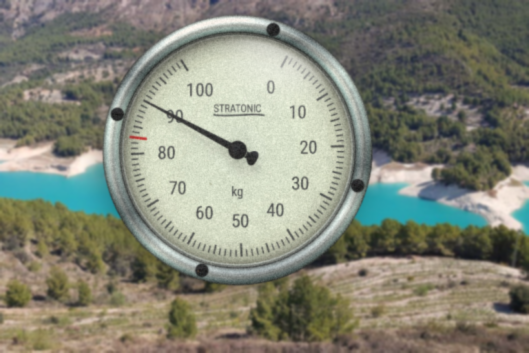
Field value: 90 kg
